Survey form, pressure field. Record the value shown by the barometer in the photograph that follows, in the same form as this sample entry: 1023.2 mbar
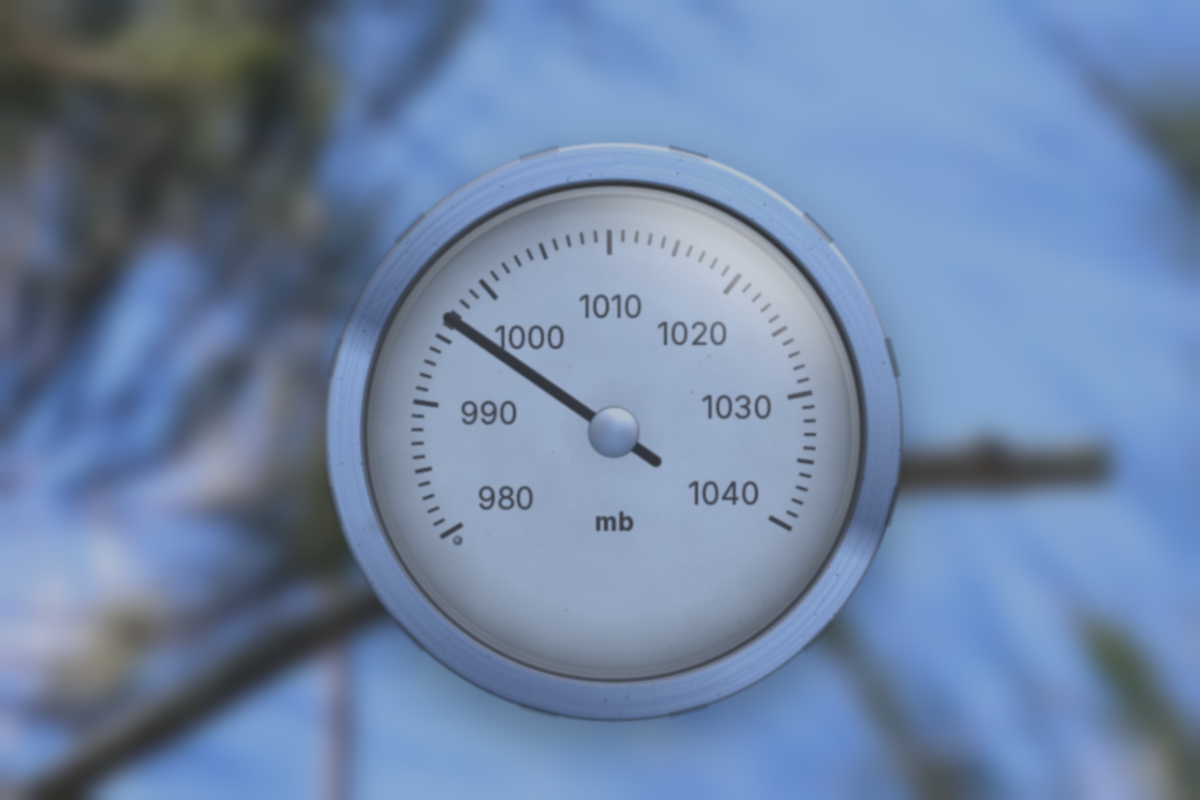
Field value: 996.5 mbar
